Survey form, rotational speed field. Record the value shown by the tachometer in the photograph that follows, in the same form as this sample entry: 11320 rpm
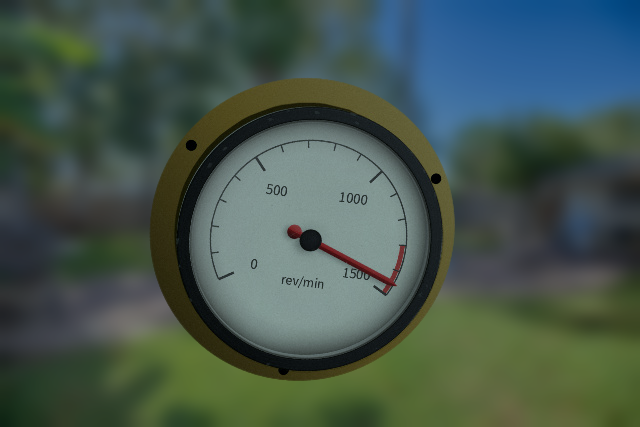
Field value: 1450 rpm
